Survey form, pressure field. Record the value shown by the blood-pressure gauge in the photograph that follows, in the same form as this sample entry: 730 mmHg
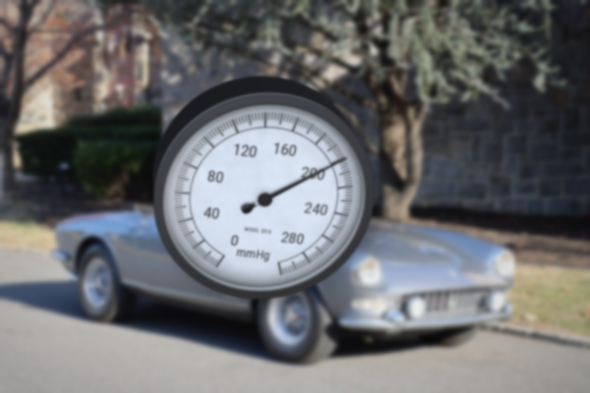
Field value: 200 mmHg
